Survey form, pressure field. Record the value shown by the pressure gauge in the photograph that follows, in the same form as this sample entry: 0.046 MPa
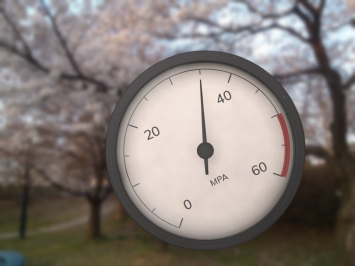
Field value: 35 MPa
